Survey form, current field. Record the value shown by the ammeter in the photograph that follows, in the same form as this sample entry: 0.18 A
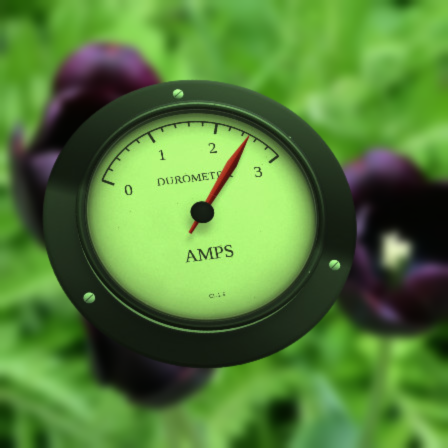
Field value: 2.5 A
